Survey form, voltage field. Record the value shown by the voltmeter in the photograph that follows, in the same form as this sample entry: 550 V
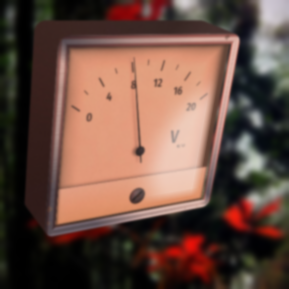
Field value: 8 V
